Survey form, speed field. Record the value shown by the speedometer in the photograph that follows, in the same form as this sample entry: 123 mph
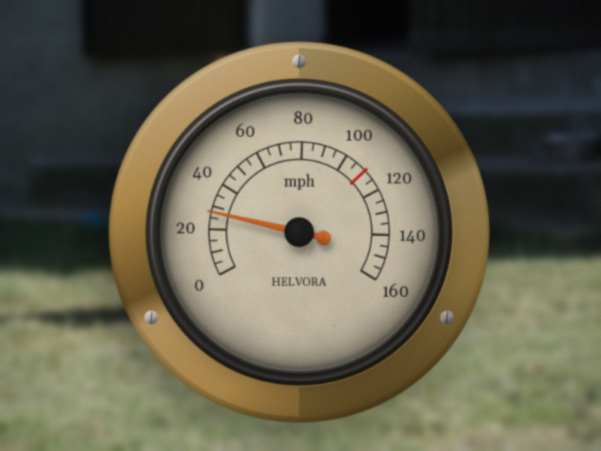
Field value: 27.5 mph
